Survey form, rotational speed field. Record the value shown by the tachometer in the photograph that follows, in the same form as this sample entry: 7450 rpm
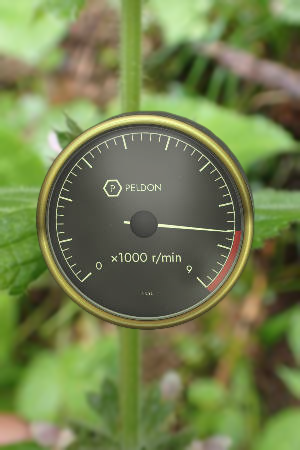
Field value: 7600 rpm
